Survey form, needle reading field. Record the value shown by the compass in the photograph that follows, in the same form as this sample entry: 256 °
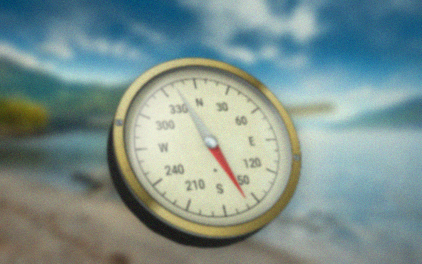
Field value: 160 °
